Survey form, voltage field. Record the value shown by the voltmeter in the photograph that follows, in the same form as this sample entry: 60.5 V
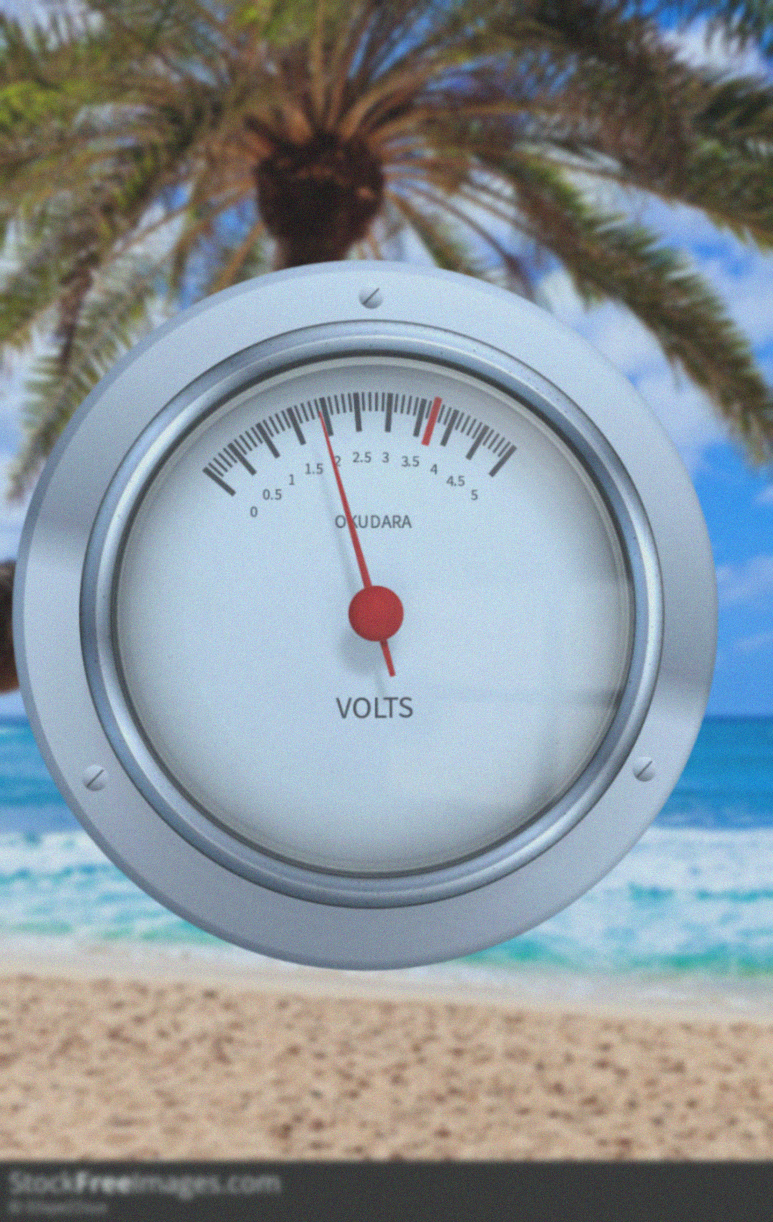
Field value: 1.9 V
